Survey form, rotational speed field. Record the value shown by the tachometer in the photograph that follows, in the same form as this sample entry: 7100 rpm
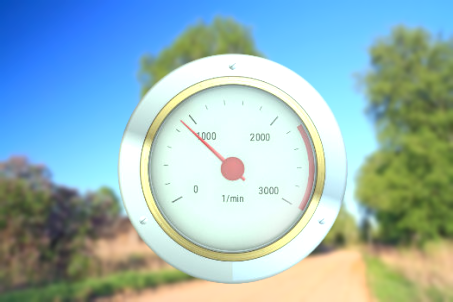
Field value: 900 rpm
